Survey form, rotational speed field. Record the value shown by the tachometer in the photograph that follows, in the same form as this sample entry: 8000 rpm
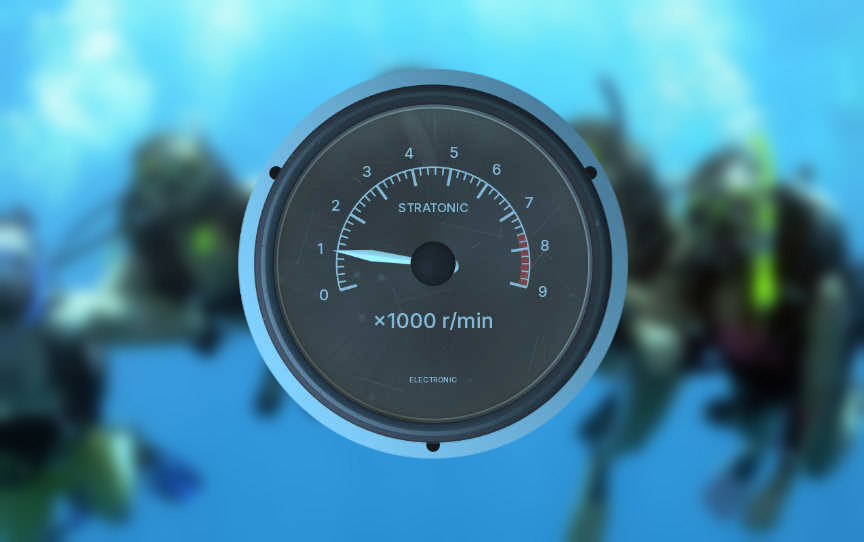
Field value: 1000 rpm
